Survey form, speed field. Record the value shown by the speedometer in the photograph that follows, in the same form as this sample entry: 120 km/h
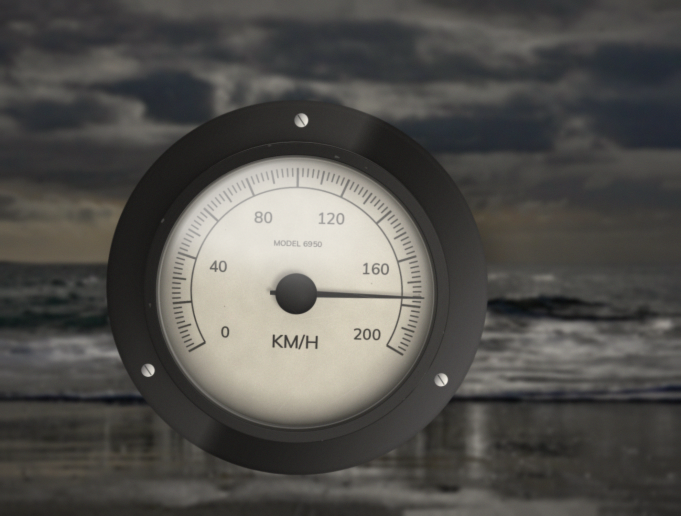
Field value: 176 km/h
